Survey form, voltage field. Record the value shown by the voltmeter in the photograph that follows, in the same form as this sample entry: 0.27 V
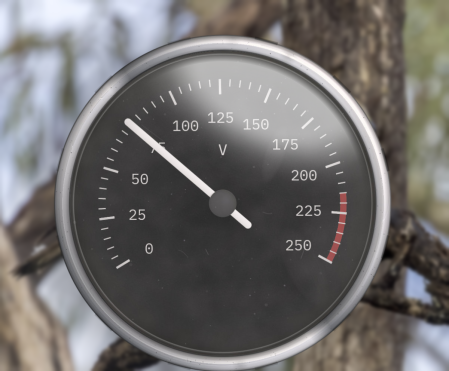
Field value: 75 V
